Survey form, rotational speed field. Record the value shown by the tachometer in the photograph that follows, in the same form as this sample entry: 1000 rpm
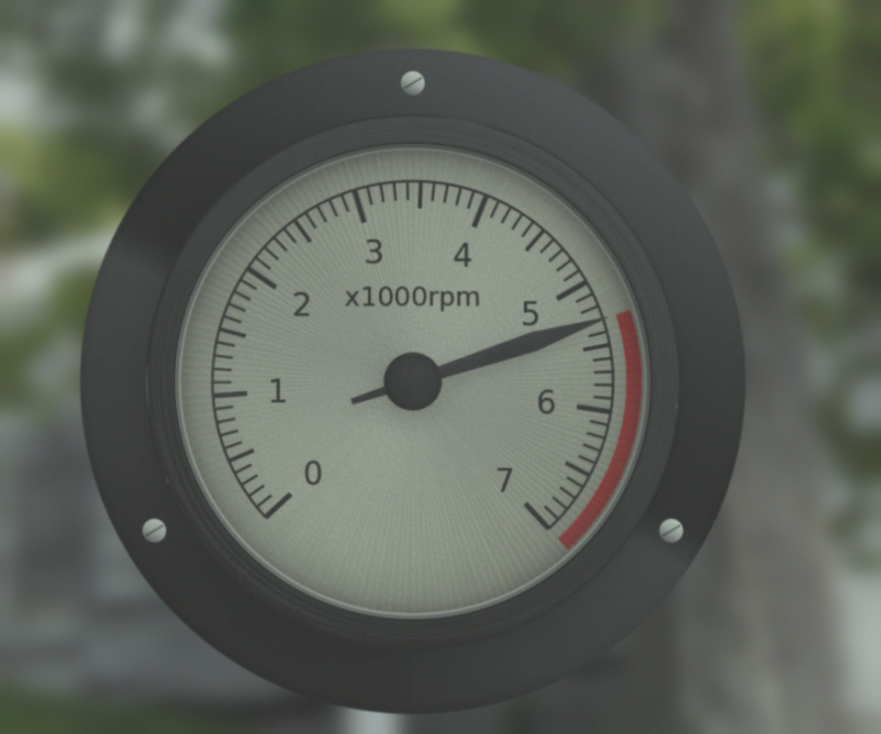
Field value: 5300 rpm
